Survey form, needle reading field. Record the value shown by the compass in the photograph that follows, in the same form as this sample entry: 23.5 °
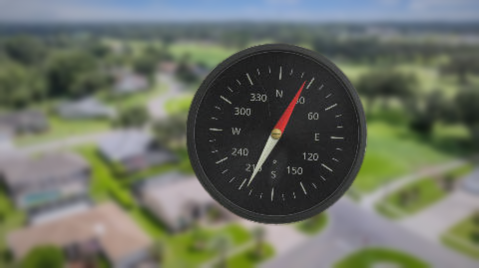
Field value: 25 °
